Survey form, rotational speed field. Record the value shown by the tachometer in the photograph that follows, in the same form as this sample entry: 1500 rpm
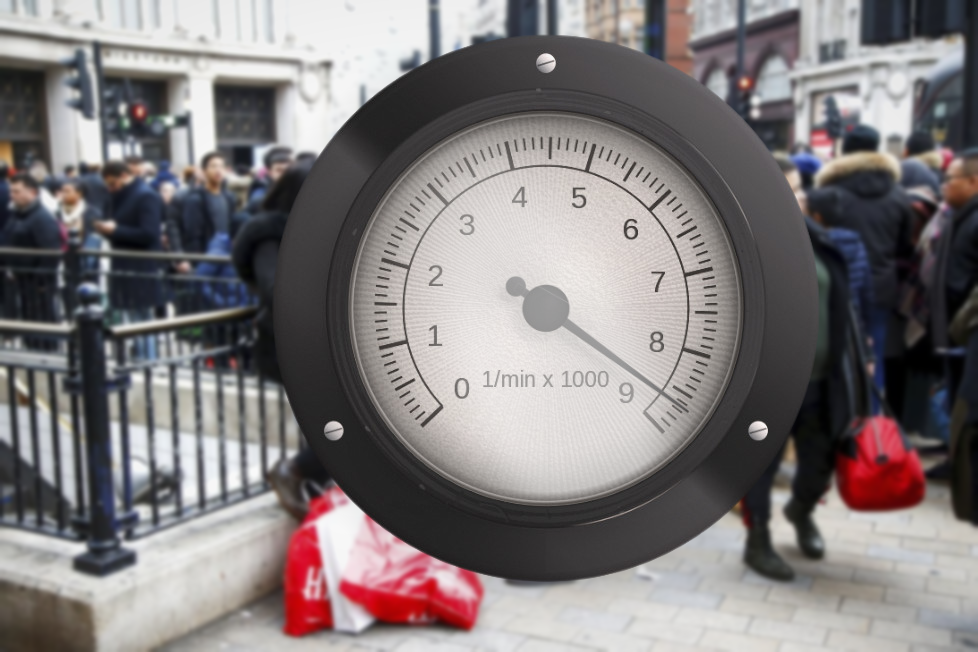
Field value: 8650 rpm
